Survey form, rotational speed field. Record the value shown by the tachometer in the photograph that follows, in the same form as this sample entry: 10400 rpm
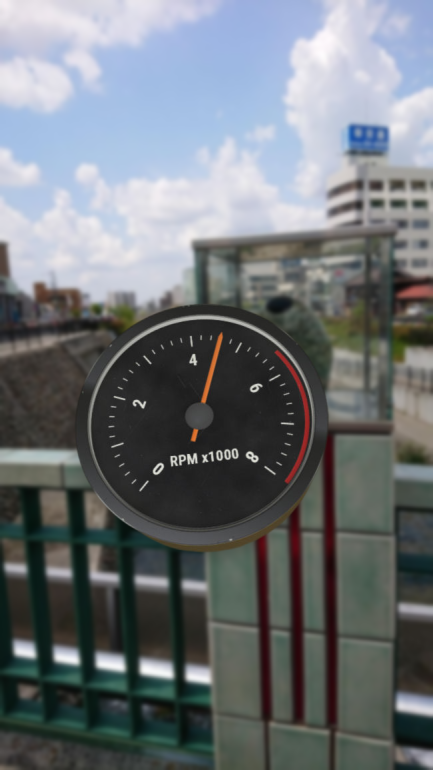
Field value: 4600 rpm
